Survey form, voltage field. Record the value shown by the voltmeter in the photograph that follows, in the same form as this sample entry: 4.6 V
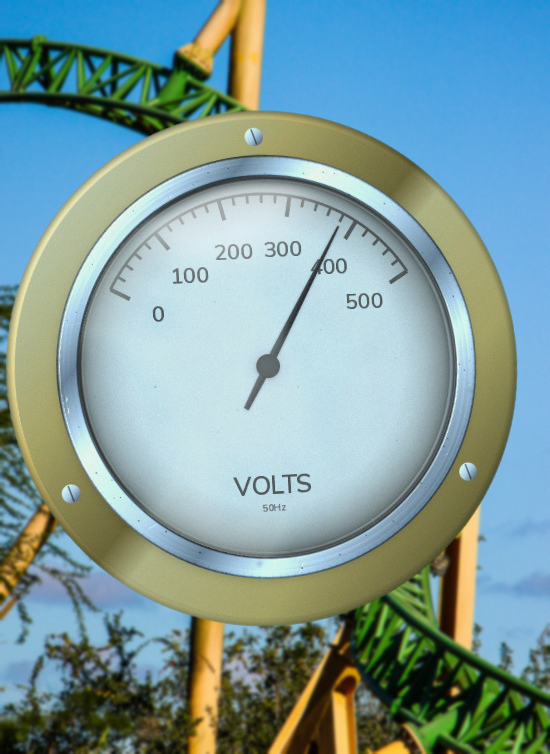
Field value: 380 V
